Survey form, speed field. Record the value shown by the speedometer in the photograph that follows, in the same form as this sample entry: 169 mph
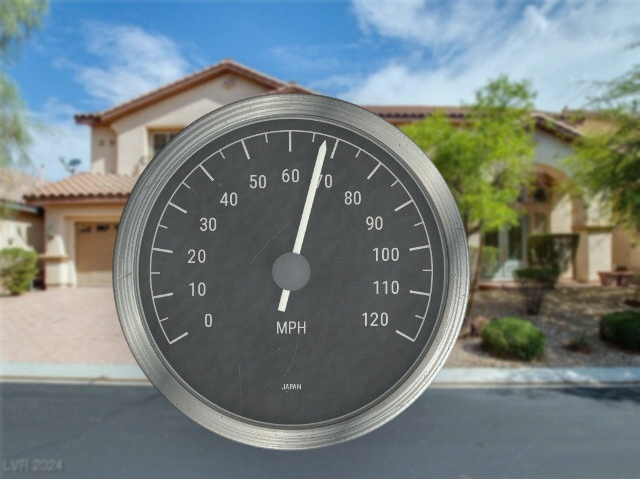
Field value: 67.5 mph
